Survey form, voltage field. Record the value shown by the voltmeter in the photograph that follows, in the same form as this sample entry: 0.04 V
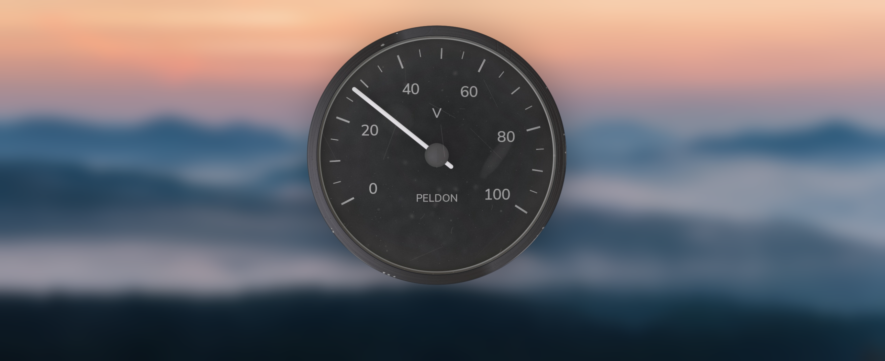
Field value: 27.5 V
